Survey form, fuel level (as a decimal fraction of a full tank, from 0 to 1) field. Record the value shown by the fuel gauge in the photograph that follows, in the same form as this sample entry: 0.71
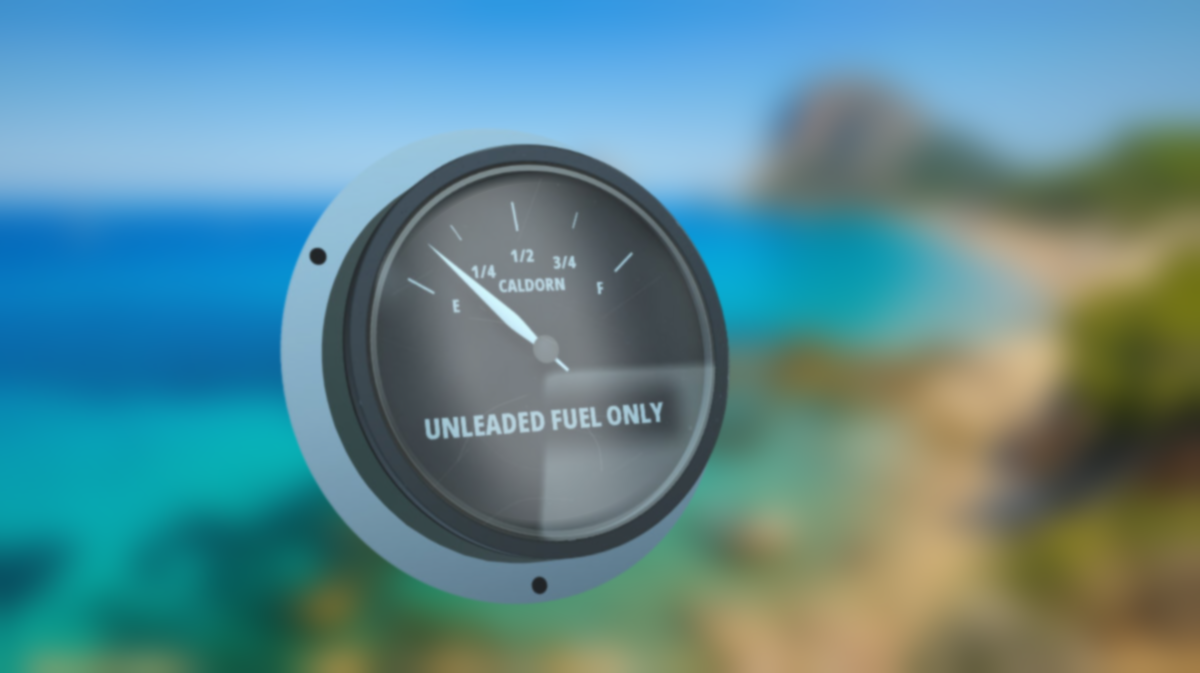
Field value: 0.125
